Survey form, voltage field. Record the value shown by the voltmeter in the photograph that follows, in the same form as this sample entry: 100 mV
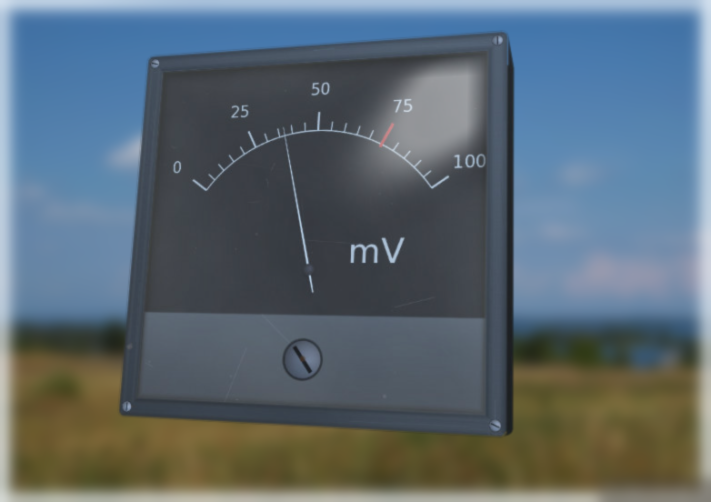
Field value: 37.5 mV
